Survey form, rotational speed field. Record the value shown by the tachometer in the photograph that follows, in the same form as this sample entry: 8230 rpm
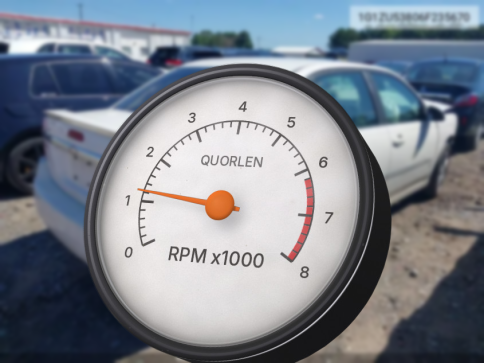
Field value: 1200 rpm
